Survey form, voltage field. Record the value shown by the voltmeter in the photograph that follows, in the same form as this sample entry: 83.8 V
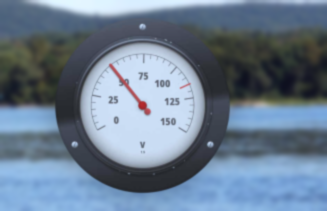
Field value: 50 V
